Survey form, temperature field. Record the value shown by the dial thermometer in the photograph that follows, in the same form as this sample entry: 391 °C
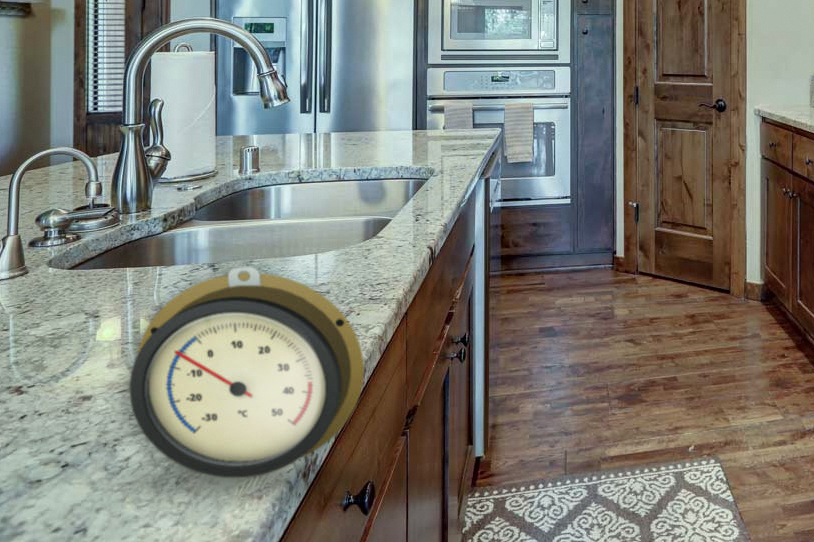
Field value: -5 °C
